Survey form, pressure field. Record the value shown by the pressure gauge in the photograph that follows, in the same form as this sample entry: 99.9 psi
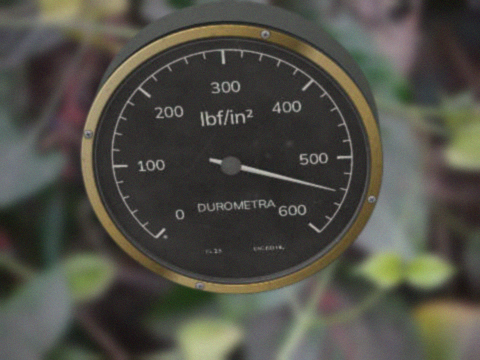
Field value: 540 psi
